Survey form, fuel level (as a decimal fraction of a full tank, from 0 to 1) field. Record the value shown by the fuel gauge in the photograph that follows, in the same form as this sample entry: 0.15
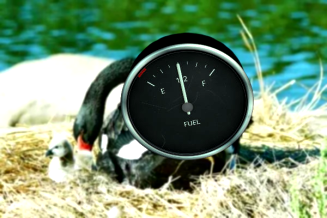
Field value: 0.5
